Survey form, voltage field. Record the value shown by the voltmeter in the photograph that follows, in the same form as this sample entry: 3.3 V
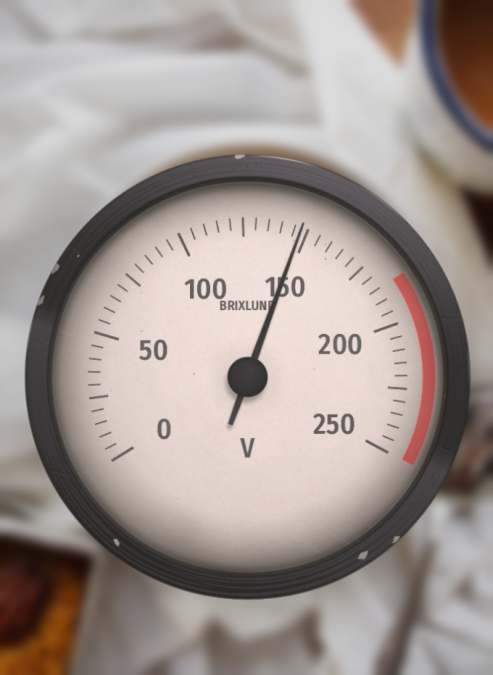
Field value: 147.5 V
